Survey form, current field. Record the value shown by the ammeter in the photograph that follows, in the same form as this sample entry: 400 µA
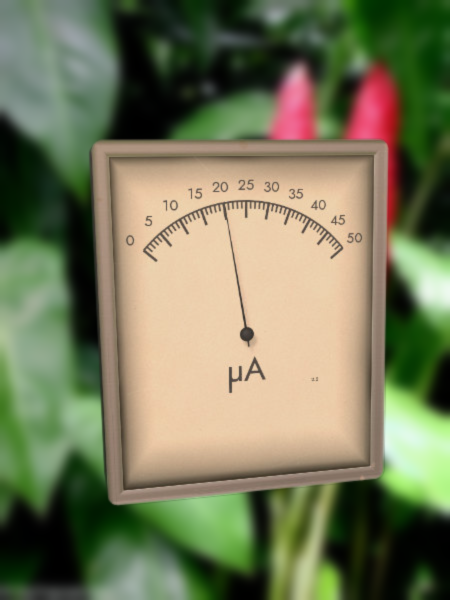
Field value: 20 µA
